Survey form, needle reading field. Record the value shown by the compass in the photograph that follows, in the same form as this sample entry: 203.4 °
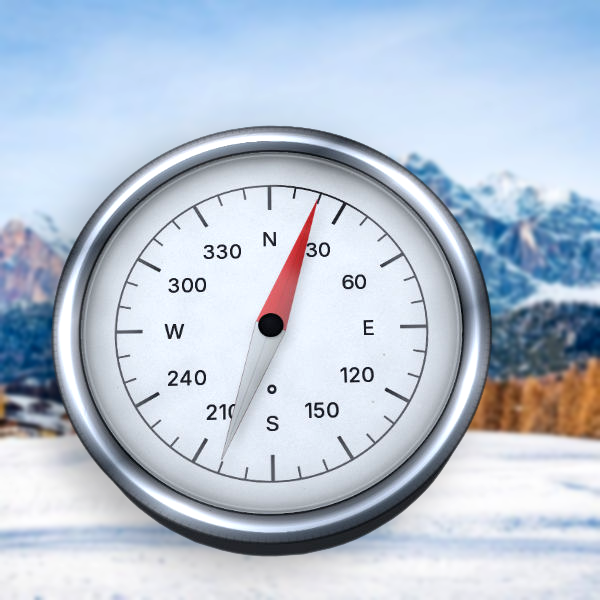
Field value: 20 °
